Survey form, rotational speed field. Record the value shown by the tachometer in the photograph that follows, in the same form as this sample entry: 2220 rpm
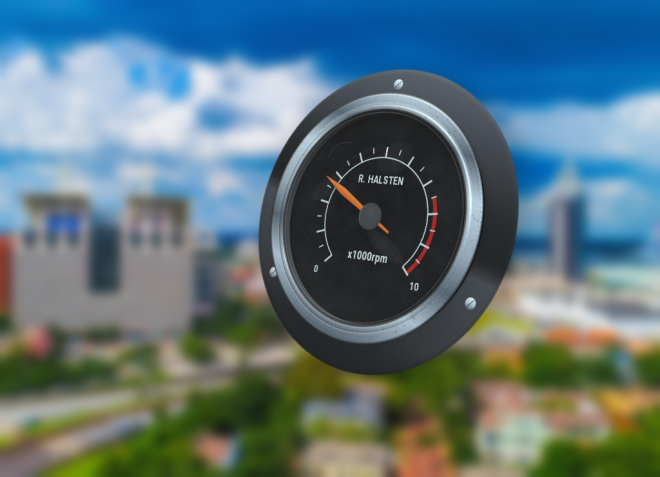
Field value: 2750 rpm
